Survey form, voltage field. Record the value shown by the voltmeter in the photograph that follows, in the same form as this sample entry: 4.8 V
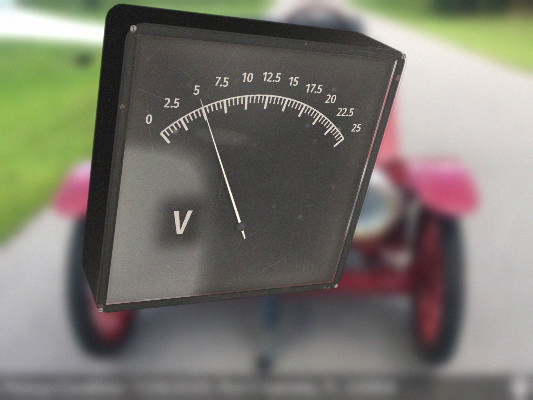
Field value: 5 V
